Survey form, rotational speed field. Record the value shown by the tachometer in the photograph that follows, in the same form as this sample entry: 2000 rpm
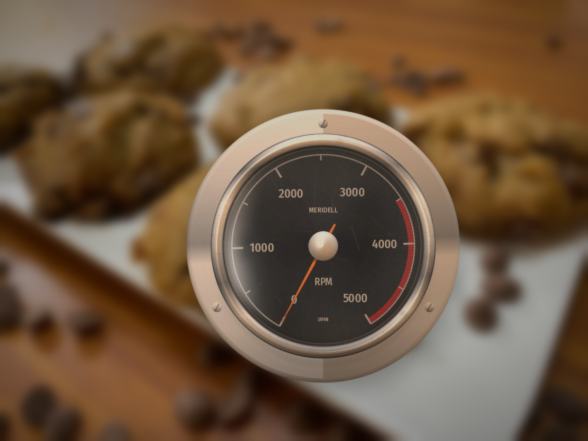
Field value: 0 rpm
